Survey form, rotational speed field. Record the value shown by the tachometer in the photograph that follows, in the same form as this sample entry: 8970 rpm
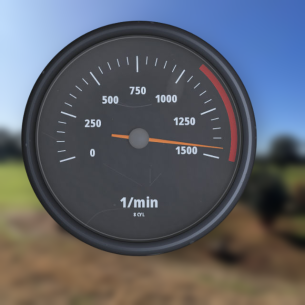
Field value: 1450 rpm
